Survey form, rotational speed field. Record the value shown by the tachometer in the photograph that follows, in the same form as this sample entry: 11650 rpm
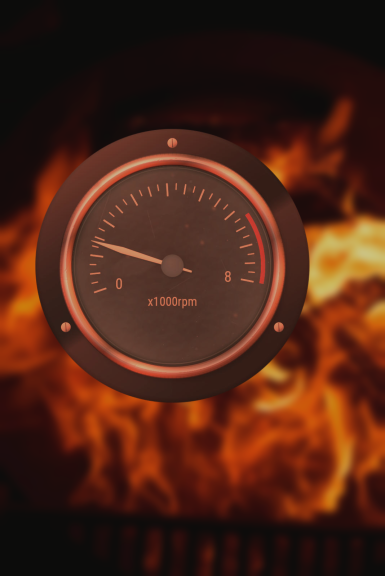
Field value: 1375 rpm
